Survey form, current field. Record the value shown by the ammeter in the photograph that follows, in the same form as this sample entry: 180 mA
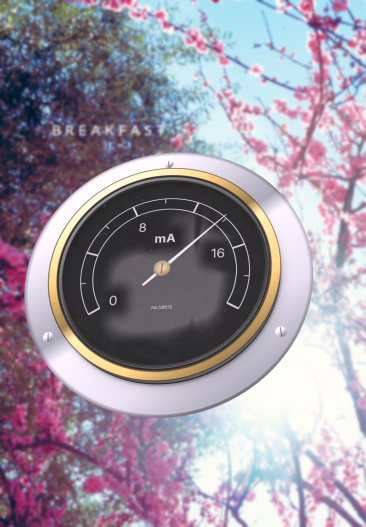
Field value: 14 mA
